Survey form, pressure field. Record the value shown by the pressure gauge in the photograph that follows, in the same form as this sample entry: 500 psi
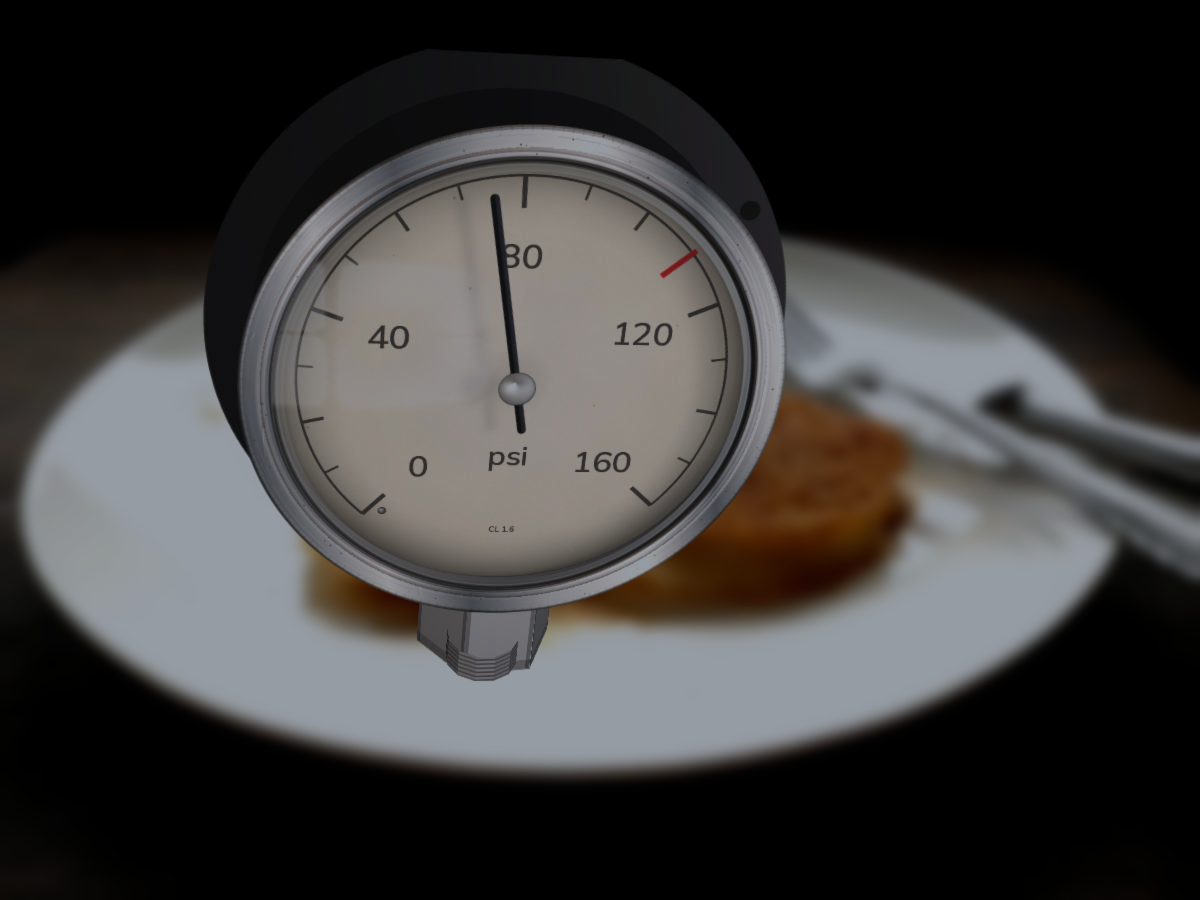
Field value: 75 psi
